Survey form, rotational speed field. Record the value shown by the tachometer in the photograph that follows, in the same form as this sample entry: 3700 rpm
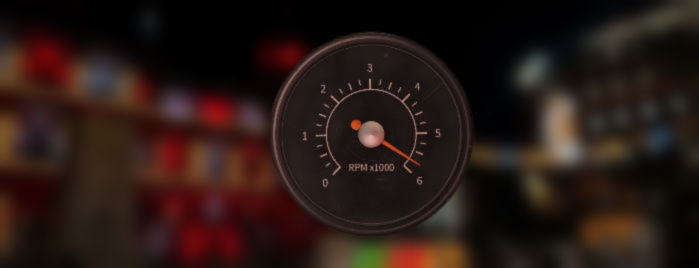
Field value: 5750 rpm
